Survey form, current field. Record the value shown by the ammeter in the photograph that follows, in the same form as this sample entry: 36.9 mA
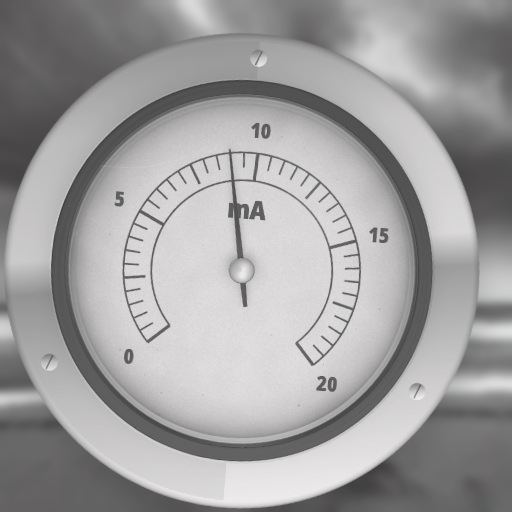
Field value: 9 mA
